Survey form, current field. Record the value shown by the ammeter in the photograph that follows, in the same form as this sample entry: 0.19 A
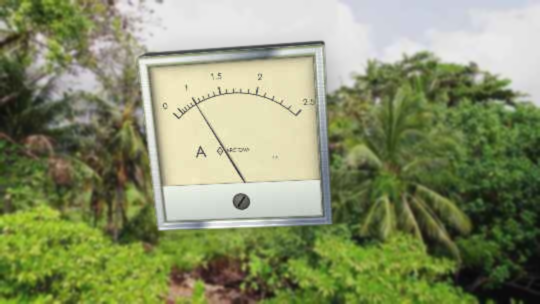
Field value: 1 A
